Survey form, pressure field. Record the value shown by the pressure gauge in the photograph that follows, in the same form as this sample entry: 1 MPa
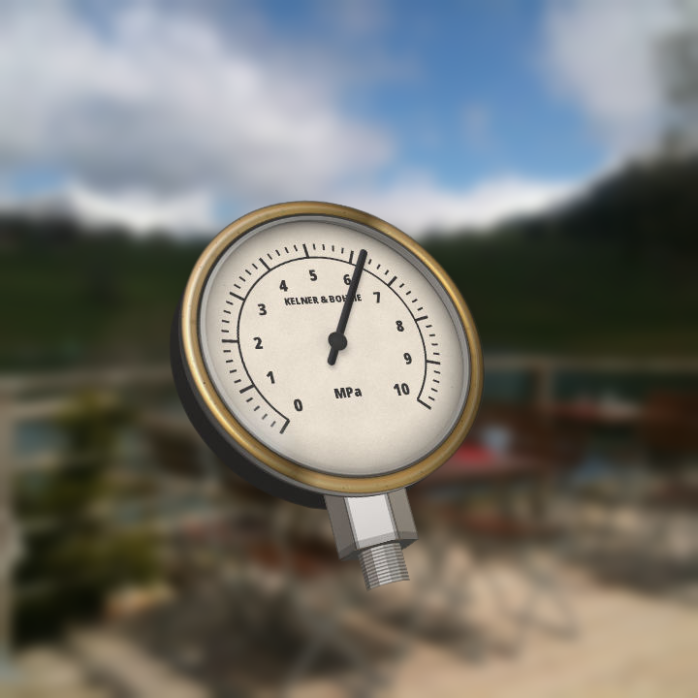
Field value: 6.2 MPa
